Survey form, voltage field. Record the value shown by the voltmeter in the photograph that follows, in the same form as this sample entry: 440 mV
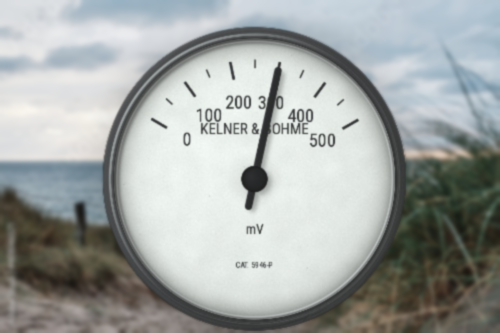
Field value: 300 mV
